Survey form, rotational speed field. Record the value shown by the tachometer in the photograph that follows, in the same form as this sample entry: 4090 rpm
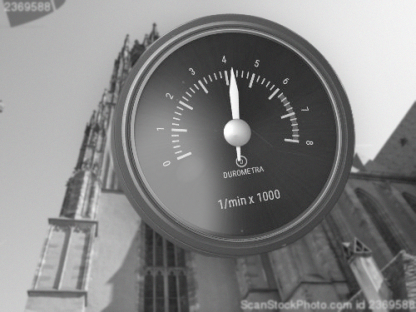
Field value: 4200 rpm
